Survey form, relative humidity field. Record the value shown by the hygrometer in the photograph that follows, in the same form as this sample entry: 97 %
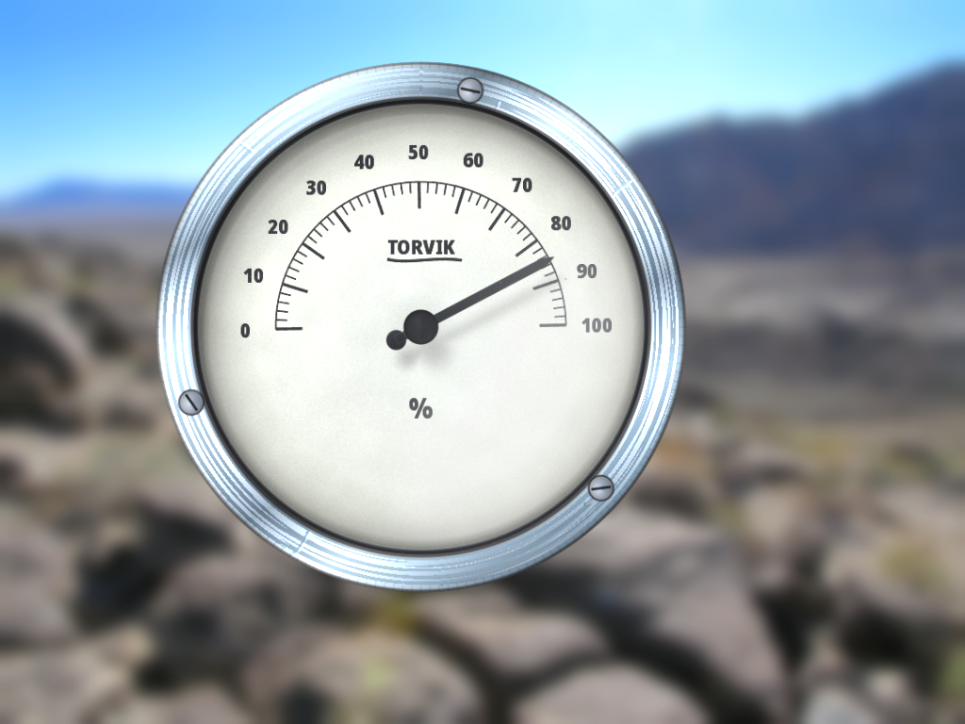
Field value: 85 %
